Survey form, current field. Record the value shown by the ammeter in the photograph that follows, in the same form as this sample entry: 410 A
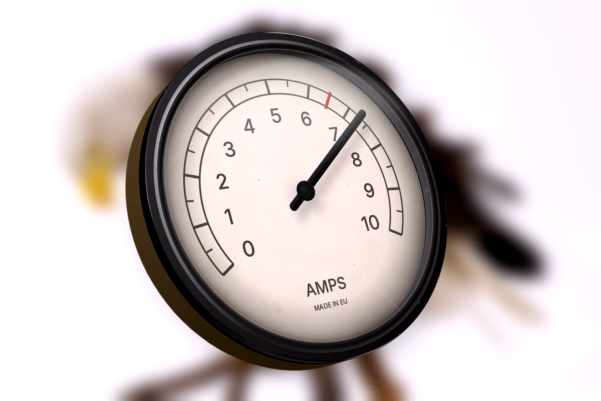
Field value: 7.25 A
